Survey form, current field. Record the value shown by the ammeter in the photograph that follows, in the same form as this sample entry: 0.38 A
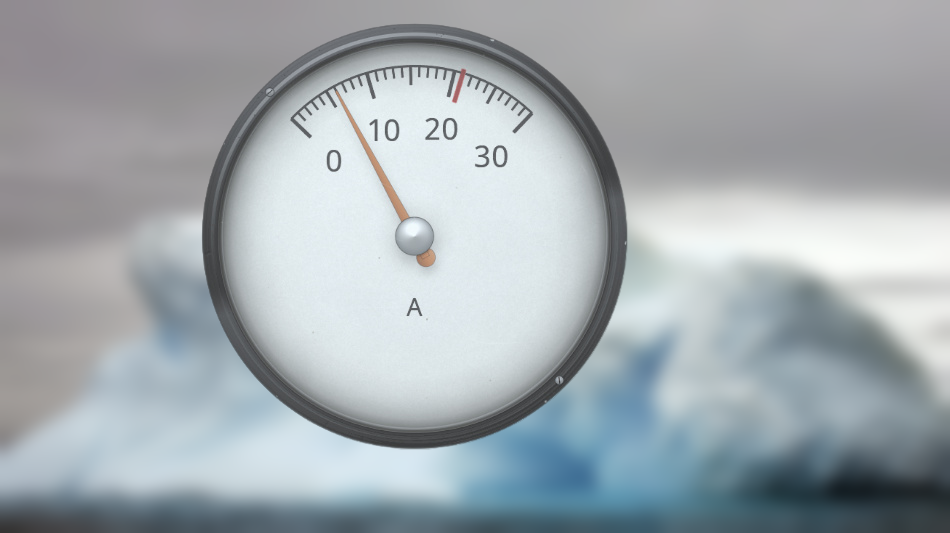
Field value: 6 A
